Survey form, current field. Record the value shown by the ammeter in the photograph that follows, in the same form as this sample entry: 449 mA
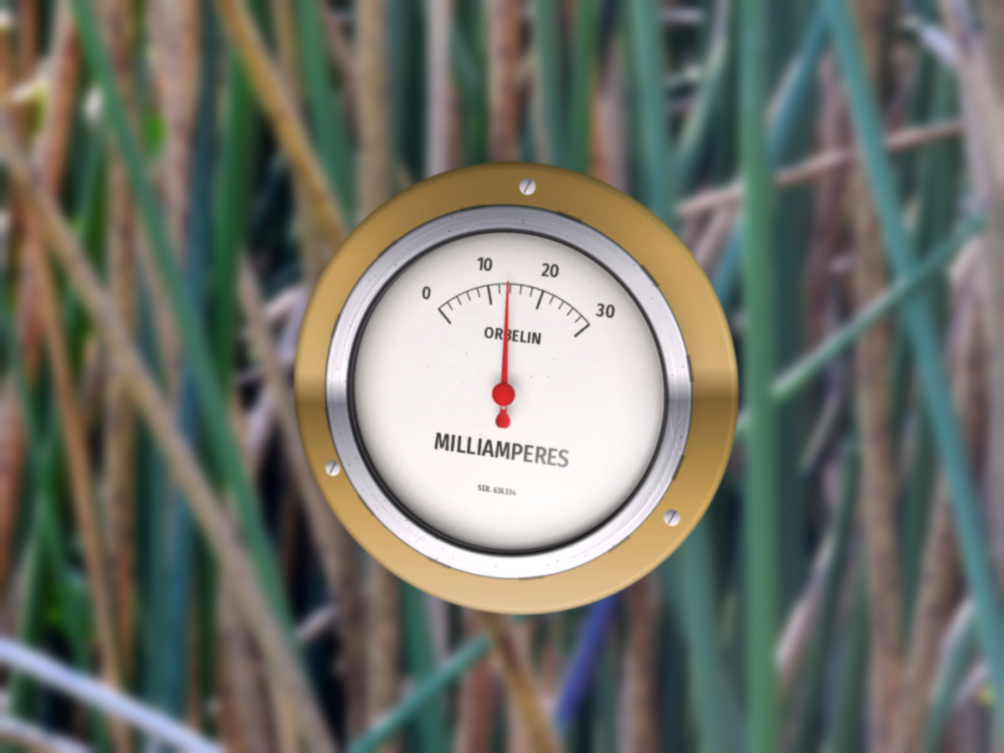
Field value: 14 mA
